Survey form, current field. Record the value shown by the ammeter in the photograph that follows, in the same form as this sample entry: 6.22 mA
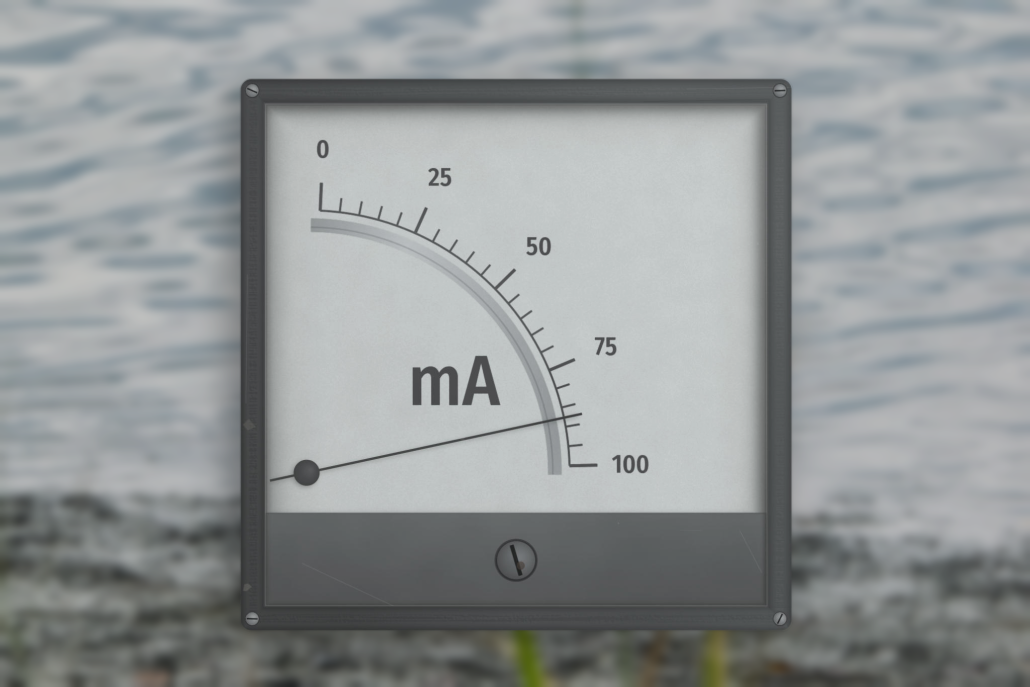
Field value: 87.5 mA
